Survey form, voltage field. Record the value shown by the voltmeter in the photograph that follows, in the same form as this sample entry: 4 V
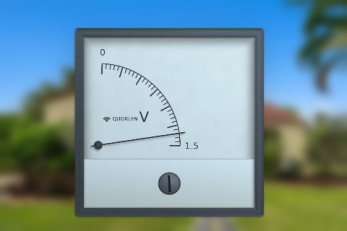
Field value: 1.35 V
